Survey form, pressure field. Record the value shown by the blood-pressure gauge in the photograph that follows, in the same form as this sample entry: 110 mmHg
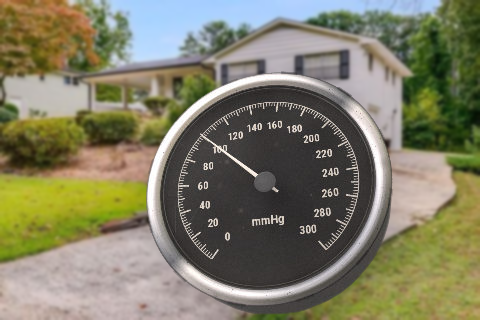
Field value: 100 mmHg
